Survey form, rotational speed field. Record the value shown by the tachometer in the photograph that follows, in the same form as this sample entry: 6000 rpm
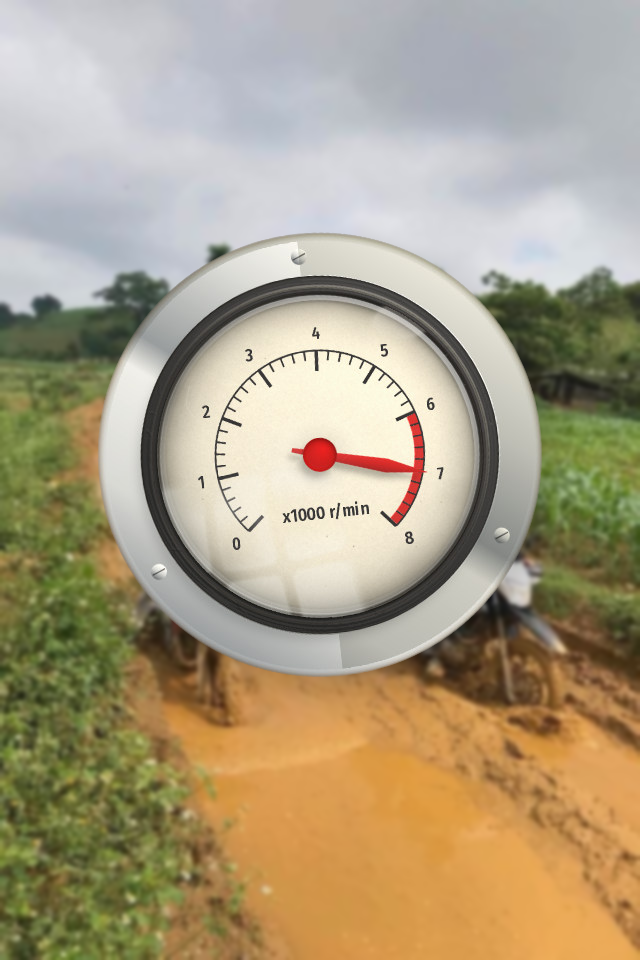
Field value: 7000 rpm
